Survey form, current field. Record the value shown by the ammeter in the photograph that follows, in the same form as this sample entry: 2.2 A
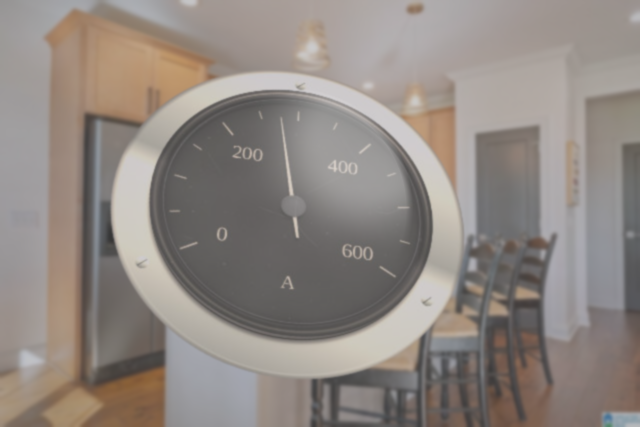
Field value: 275 A
